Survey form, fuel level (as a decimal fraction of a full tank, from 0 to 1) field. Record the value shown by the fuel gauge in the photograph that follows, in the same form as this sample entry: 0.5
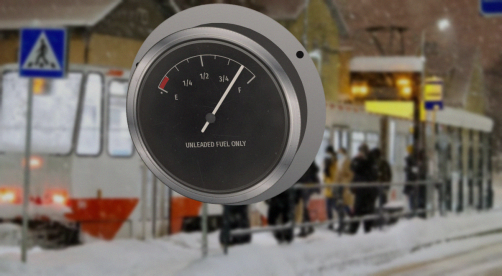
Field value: 0.875
